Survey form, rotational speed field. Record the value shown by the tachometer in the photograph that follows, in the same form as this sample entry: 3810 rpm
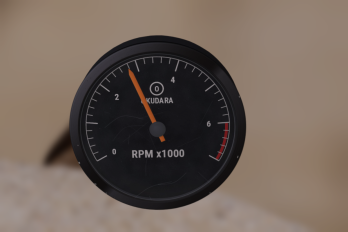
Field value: 2800 rpm
